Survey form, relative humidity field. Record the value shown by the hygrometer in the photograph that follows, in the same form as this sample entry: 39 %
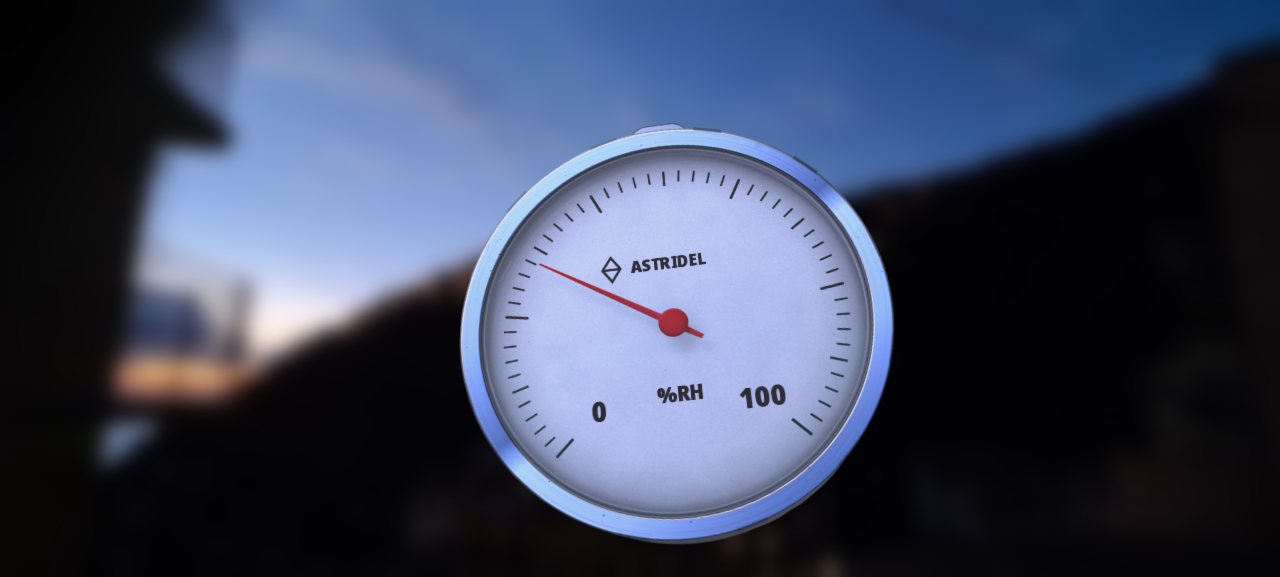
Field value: 28 %
